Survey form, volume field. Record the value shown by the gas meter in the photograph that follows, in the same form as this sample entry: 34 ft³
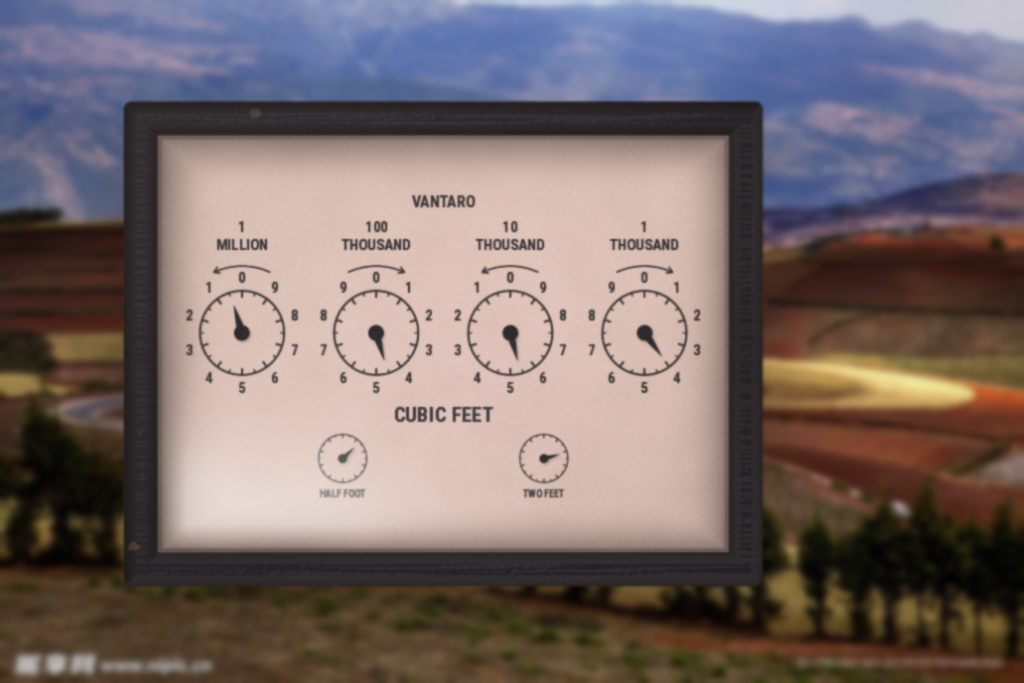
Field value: 45400 ft³
